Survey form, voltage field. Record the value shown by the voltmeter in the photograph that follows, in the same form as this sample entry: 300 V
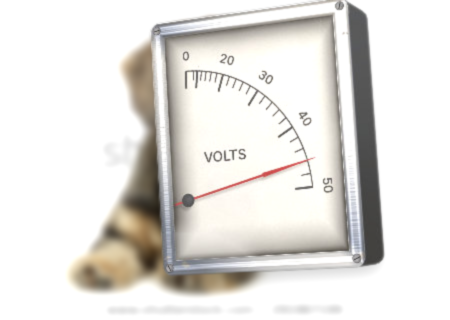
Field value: 46 V
